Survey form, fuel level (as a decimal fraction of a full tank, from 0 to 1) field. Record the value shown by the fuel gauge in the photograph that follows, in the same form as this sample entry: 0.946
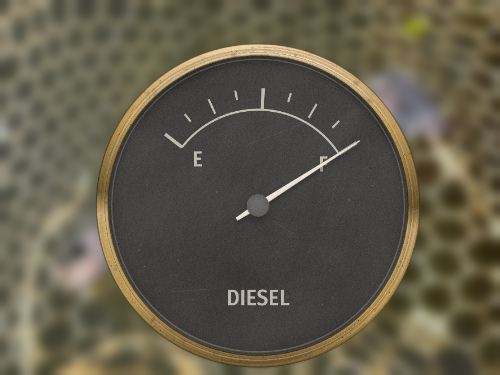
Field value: 1
